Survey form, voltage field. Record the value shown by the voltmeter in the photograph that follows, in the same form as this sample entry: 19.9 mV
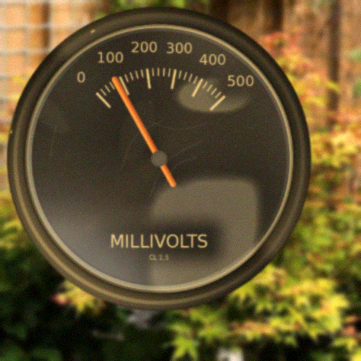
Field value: 80 mV
